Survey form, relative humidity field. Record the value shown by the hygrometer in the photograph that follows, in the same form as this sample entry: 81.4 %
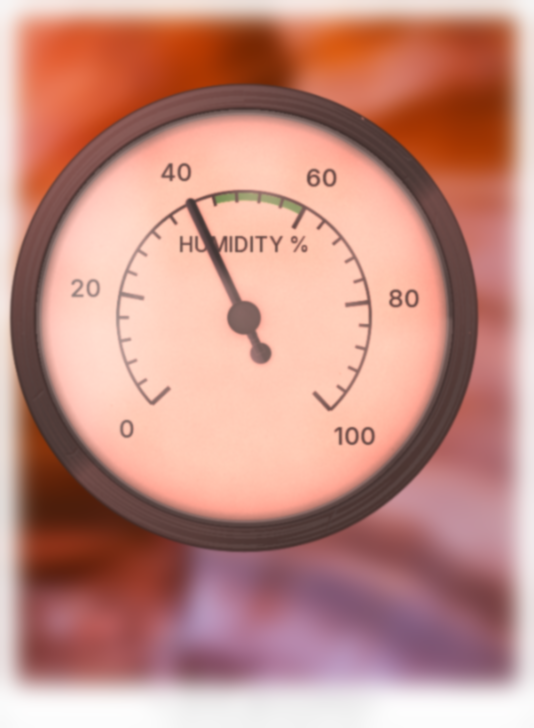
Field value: 40 %
